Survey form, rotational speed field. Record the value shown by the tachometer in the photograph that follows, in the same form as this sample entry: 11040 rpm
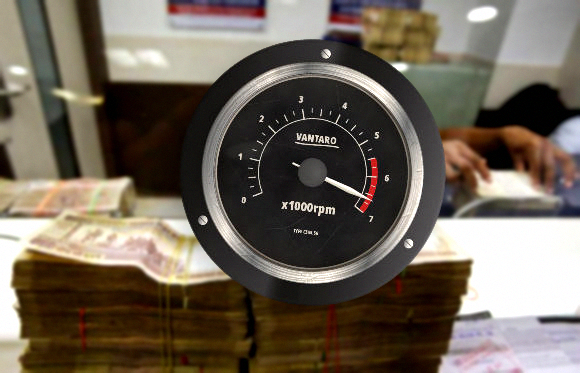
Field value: 6625 rpm
